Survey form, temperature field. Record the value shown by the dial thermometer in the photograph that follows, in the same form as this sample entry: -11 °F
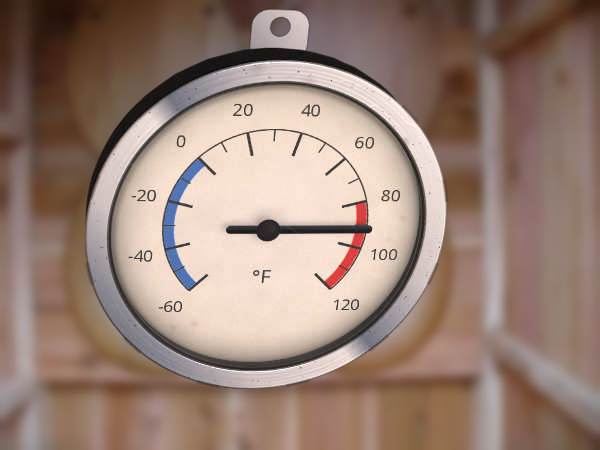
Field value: 90 °F
